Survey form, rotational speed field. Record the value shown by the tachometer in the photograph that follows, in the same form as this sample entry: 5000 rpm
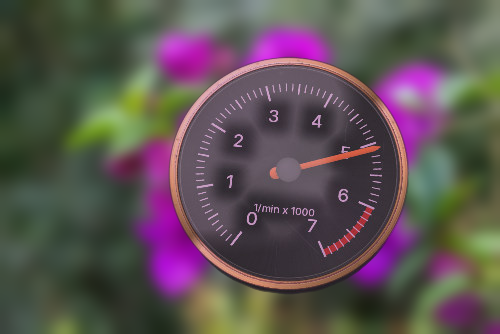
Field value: 5100 rpm
